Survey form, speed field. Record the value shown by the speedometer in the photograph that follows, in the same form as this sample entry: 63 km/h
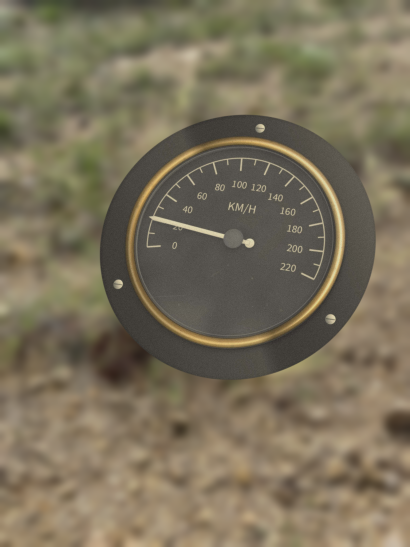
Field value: 20 km/h
